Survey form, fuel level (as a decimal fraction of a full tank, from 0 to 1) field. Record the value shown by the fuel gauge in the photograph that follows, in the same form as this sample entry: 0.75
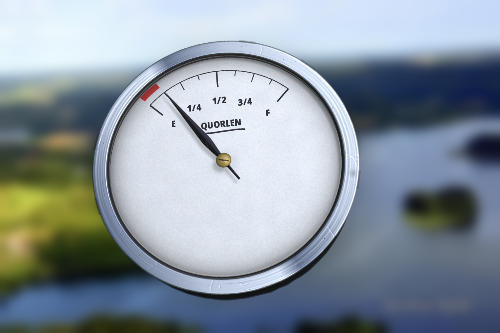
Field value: 0.125
